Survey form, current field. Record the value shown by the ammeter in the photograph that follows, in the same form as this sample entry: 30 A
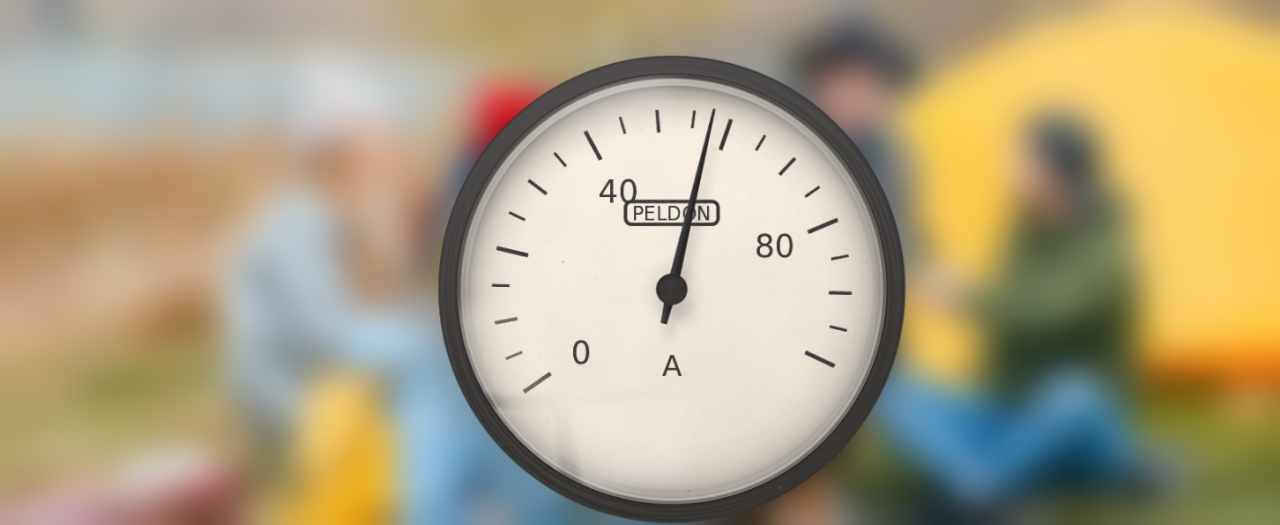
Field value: 57.5 A
